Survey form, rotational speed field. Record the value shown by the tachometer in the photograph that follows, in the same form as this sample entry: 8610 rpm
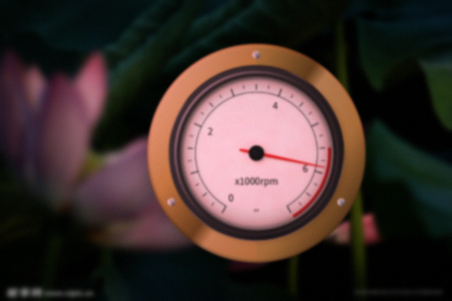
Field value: 5875 rpm
